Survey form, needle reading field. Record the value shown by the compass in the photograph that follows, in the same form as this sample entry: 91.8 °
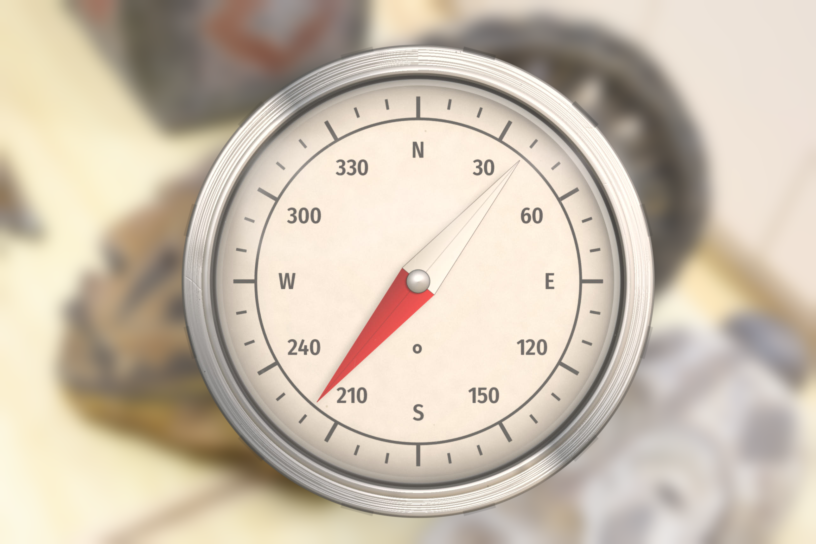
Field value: 220 °
